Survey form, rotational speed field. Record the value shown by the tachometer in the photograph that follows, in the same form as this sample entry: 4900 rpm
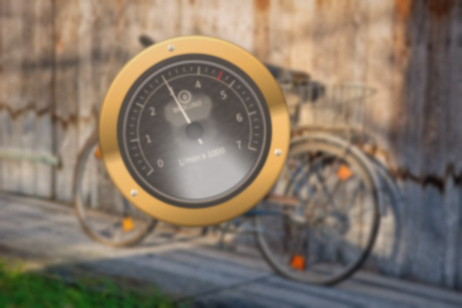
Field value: 3000 rpm
